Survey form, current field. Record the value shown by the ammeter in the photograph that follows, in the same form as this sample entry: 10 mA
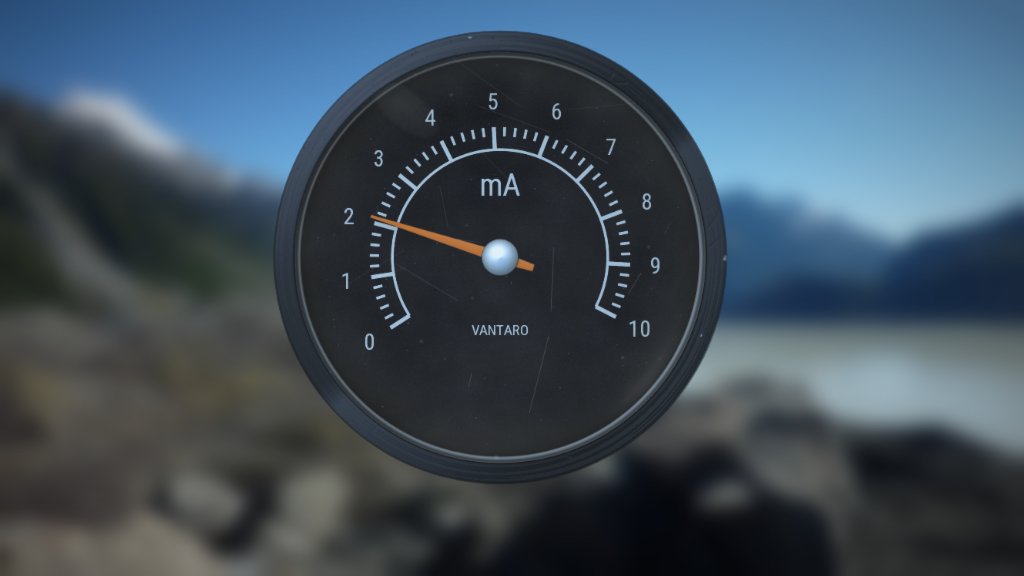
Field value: 2.1 mA
